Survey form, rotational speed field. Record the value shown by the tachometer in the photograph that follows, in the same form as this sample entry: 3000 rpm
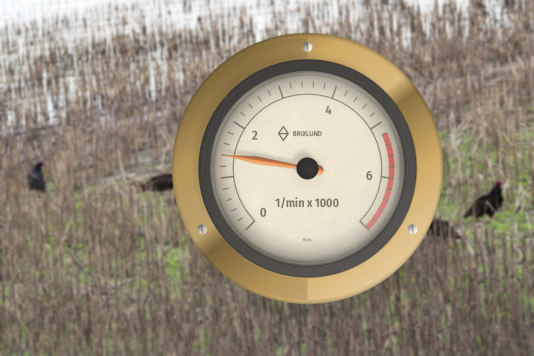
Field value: 1400 rpm
